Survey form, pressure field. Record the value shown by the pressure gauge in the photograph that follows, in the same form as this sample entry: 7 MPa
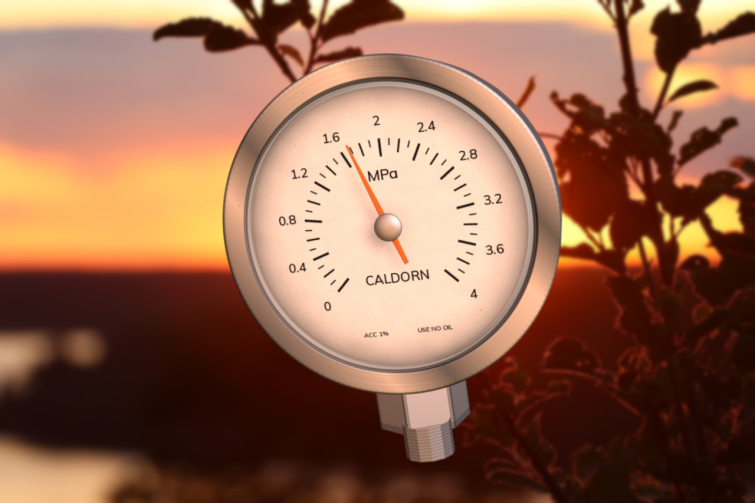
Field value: 1.7 MPa
